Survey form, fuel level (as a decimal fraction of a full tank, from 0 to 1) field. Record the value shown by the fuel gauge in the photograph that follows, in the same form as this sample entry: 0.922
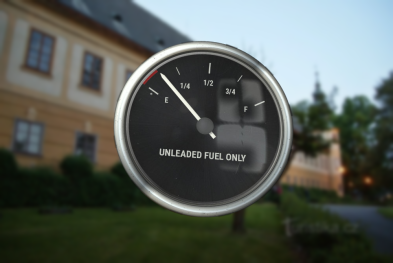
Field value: 0.125
